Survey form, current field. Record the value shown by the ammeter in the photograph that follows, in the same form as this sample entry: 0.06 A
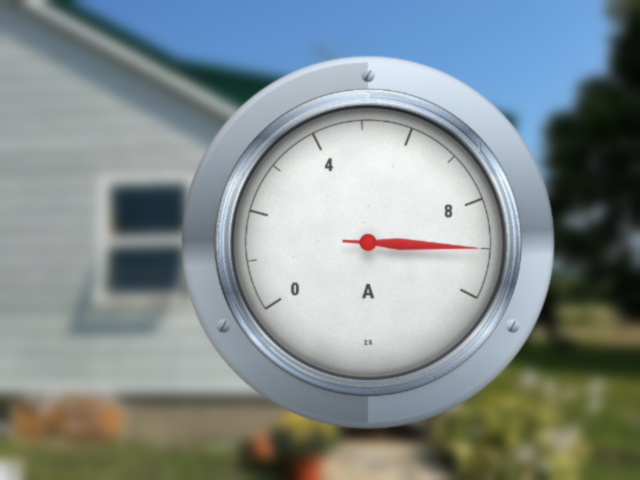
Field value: 9 A
